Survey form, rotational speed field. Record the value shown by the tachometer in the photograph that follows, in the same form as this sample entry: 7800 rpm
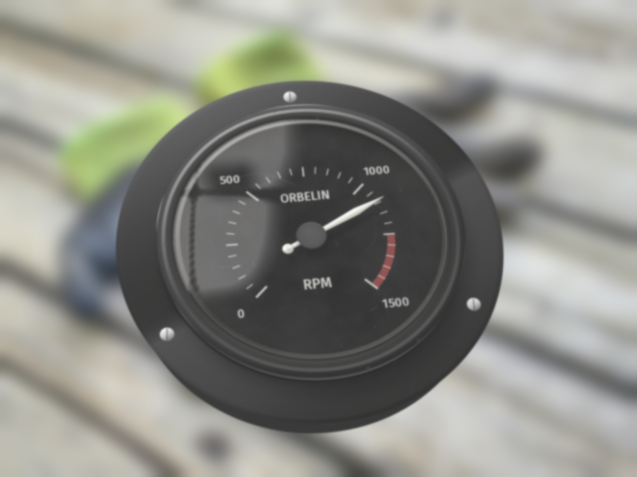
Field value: 1100 rpm
